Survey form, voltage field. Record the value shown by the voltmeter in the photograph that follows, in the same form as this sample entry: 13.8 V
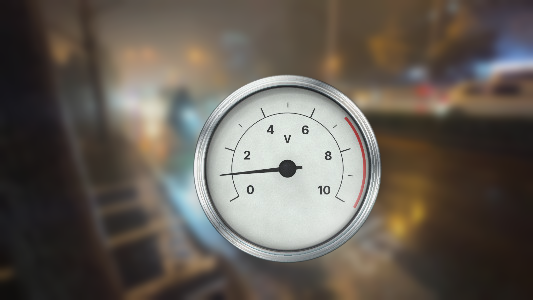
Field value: 1 V
